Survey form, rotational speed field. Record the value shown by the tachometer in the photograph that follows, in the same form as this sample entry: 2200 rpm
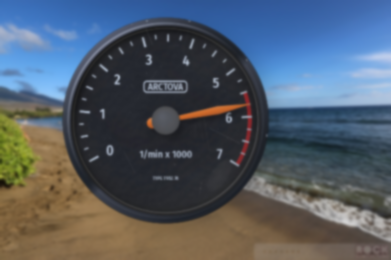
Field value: 5750 rpm
